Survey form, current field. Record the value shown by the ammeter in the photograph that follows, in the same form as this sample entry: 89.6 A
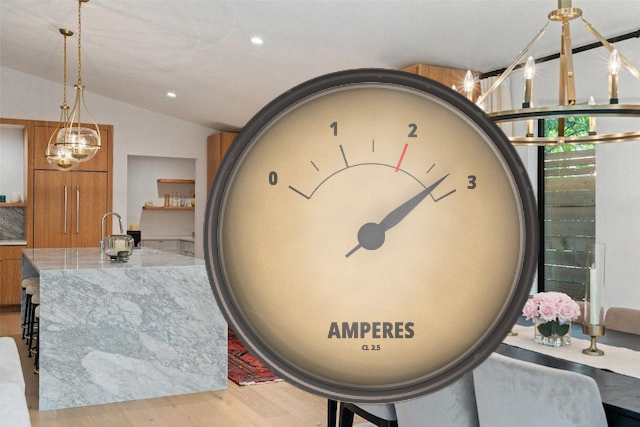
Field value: 2.75 A
